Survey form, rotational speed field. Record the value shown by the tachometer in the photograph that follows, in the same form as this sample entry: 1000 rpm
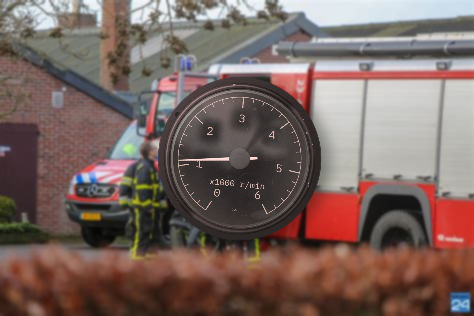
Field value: 1100 rpm
